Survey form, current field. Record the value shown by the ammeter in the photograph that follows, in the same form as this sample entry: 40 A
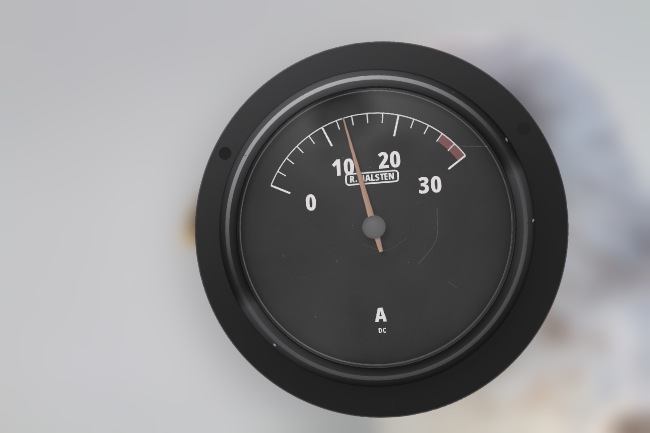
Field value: 13 A
